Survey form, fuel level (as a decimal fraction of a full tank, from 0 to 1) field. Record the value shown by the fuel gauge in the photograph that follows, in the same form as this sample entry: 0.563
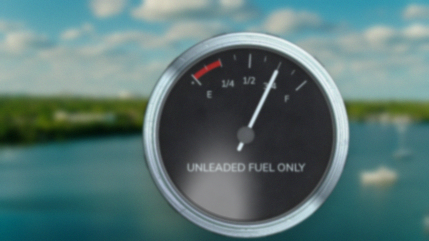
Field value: 0.75
